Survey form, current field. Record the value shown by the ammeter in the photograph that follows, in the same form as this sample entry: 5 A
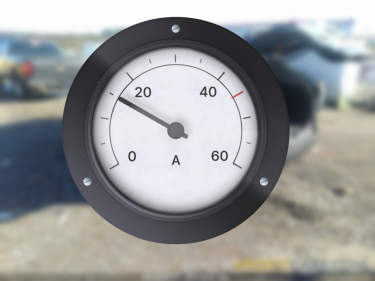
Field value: 15 A
